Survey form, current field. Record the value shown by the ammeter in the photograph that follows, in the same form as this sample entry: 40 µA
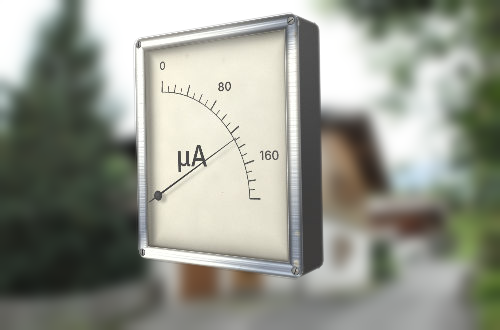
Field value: 130 µA
